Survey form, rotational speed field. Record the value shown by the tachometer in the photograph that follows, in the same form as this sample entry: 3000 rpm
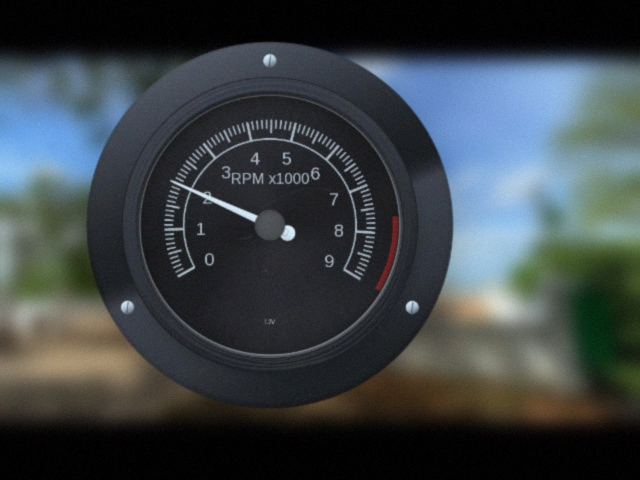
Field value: 2000 rpm
